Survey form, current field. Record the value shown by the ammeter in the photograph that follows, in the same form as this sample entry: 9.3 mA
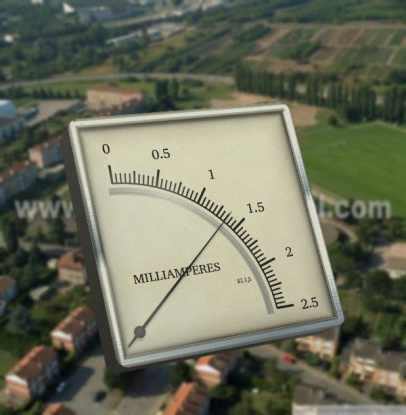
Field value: 1.35 mA
